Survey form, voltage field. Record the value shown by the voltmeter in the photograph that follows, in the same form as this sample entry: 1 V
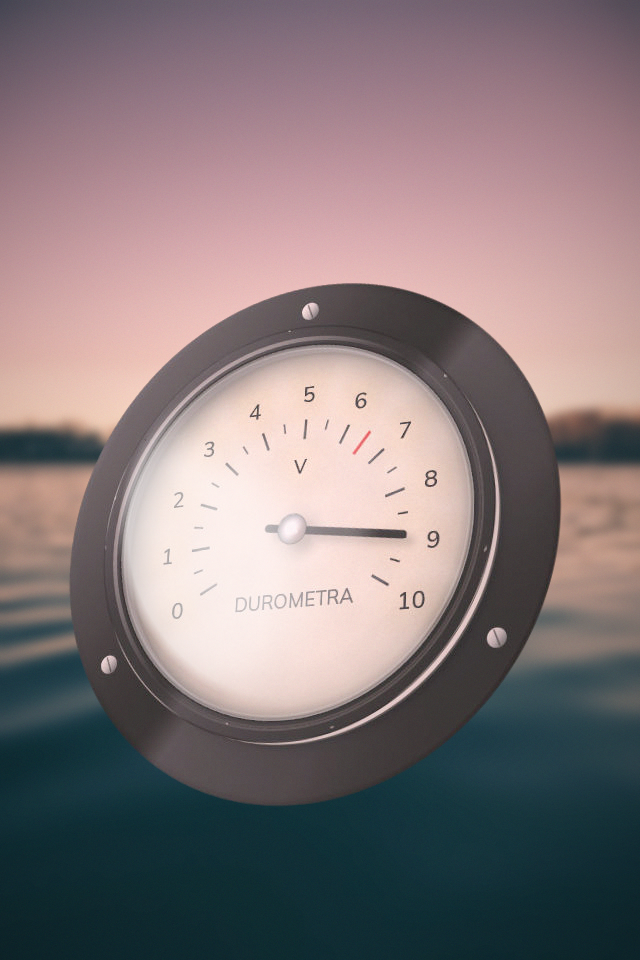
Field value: 9 V
